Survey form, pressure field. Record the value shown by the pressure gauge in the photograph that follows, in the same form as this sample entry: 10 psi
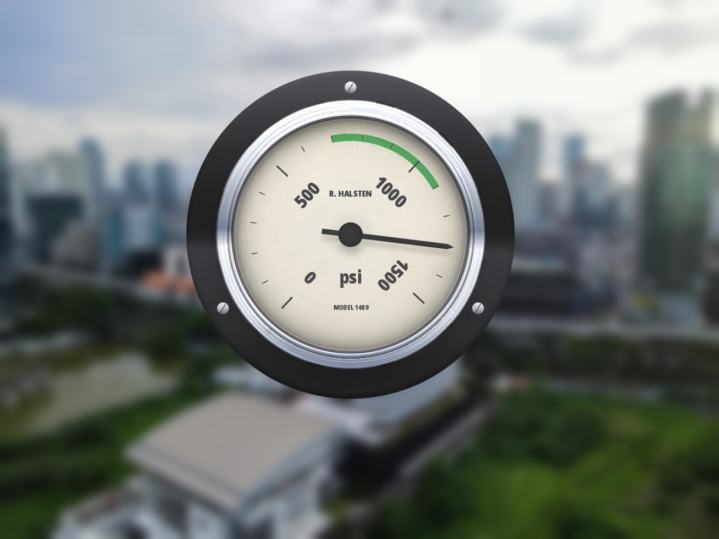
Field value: 1300 psi
